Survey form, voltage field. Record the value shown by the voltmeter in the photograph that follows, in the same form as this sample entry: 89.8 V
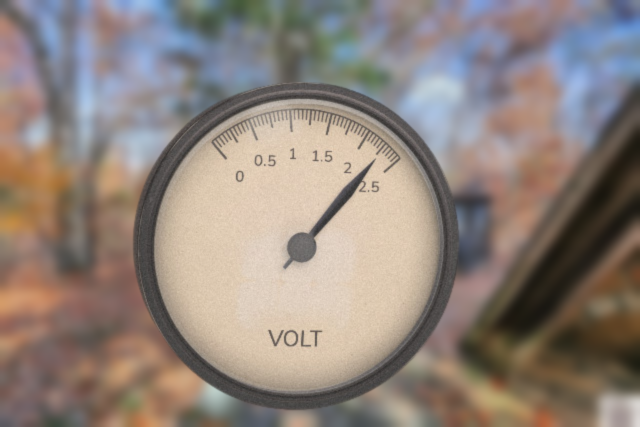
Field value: 2.25 V
